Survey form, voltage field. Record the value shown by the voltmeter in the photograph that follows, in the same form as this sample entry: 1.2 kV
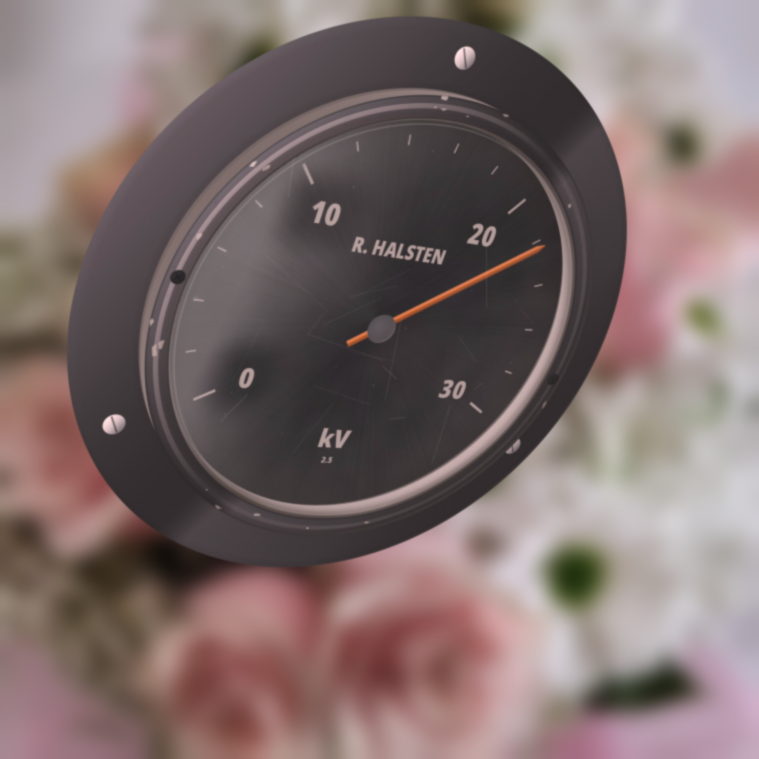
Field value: 22 kV
